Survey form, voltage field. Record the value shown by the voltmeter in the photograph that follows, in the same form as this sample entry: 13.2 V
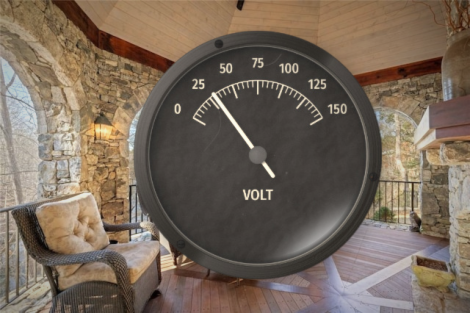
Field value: 30 V
